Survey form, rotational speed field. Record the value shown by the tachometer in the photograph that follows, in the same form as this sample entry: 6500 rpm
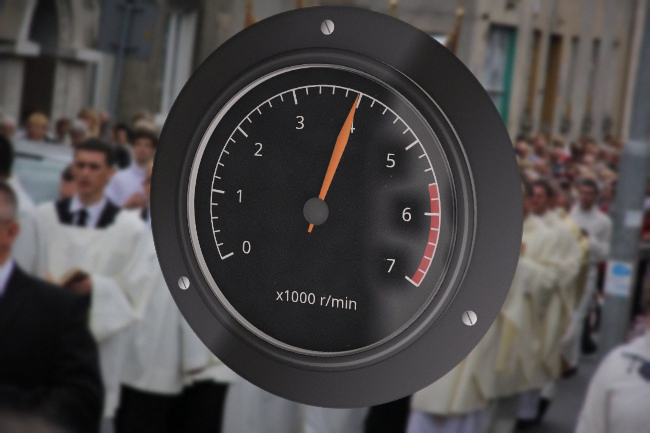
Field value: 4000 rpm
